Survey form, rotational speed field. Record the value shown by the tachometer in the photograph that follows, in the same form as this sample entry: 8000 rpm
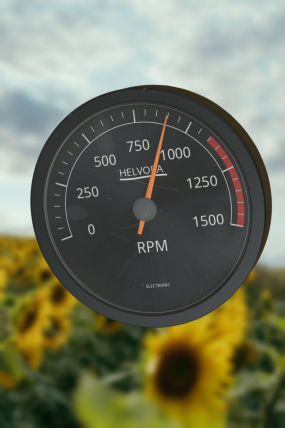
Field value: 900 rpm
